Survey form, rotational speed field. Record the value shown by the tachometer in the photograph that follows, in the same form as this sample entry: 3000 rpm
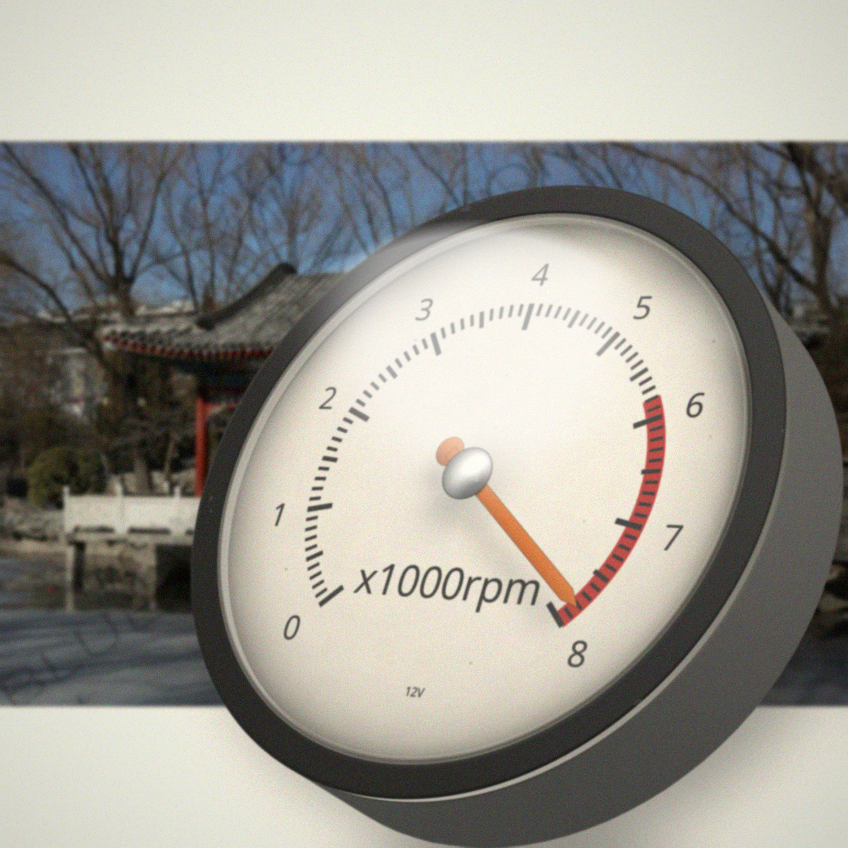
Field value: 7800 rpm
